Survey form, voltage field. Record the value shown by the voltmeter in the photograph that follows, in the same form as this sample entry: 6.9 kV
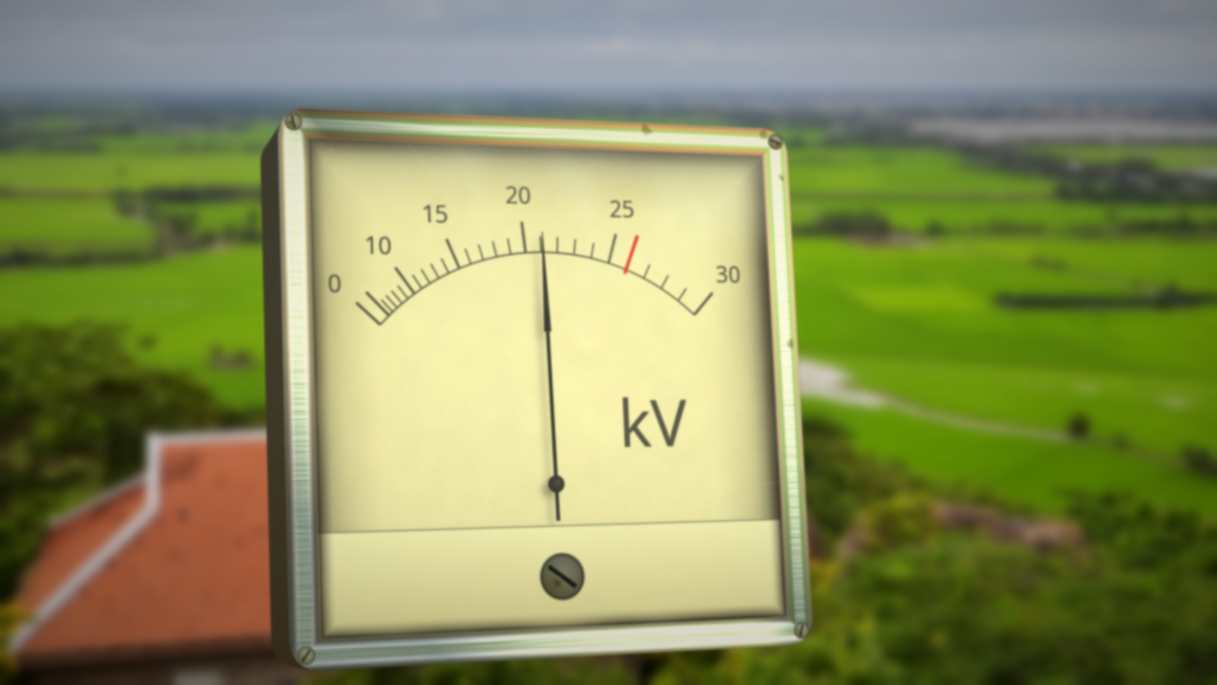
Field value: 21 kV
